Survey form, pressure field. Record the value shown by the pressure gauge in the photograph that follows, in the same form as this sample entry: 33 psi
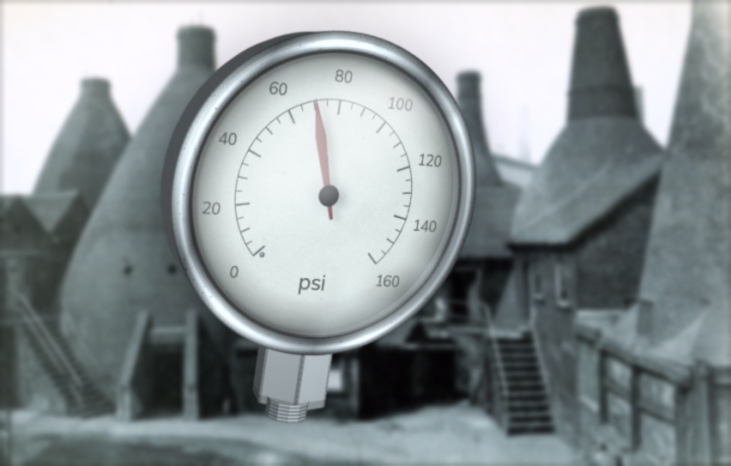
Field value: 70 psi
